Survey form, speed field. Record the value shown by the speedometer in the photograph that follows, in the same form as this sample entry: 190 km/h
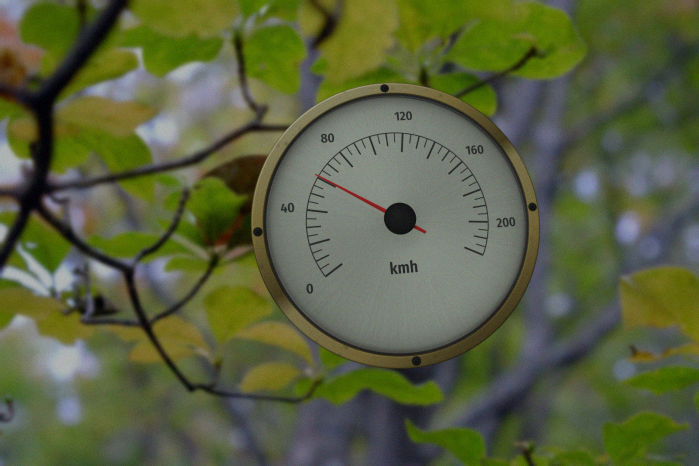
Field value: 60 km/h
